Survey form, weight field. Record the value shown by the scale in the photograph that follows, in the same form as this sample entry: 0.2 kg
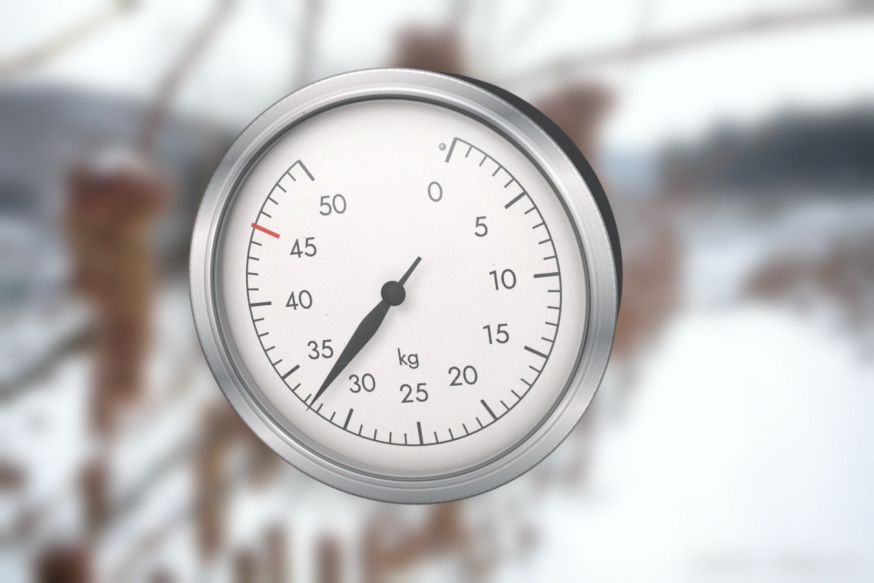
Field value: 32.5 kg
